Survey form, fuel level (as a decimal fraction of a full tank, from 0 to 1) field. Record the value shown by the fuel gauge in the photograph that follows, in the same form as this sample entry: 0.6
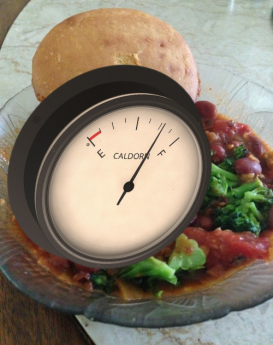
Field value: 0.75
